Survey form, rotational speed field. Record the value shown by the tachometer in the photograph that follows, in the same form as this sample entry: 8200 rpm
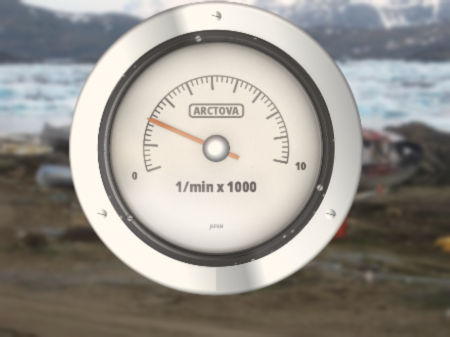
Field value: 2000 rpm
